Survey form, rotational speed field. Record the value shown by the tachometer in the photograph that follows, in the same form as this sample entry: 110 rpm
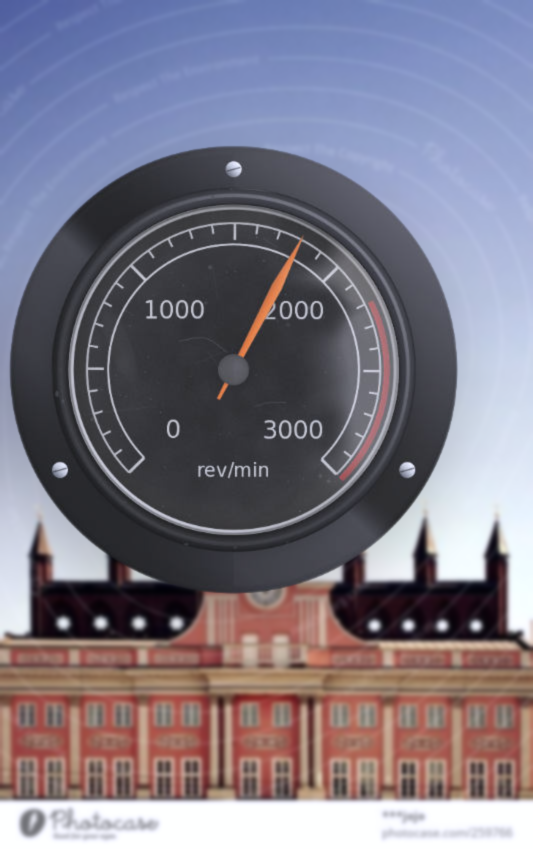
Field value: 1800 rpm
